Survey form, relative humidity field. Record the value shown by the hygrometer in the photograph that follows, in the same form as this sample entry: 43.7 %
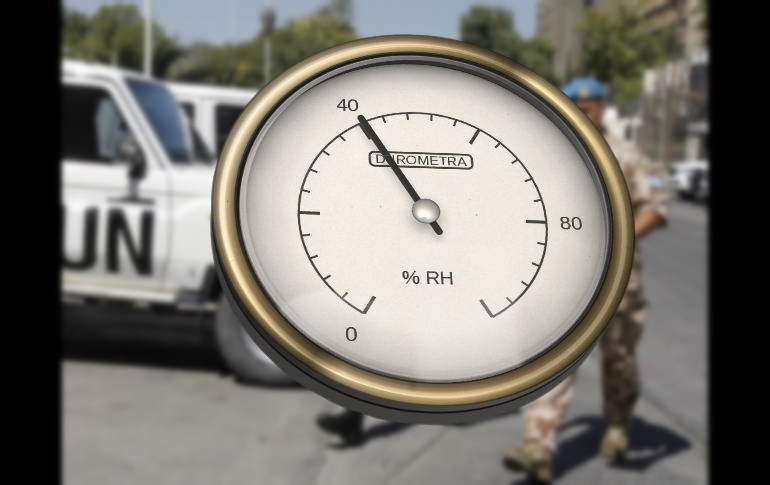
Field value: 40 %
